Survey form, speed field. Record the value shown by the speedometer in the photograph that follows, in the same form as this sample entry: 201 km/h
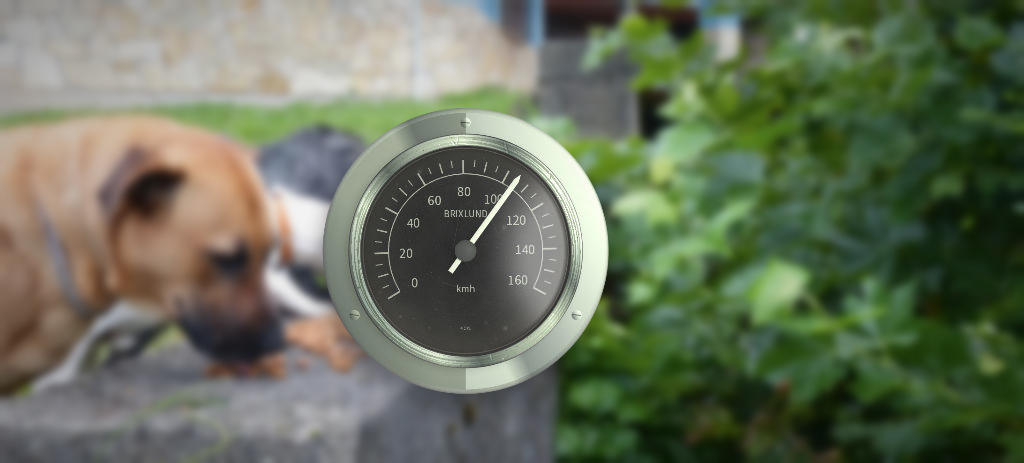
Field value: 105 km/h
